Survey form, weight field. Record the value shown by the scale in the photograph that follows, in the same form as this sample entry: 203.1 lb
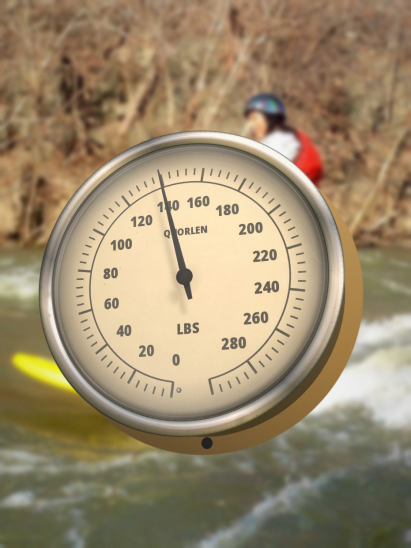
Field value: 140 lb
